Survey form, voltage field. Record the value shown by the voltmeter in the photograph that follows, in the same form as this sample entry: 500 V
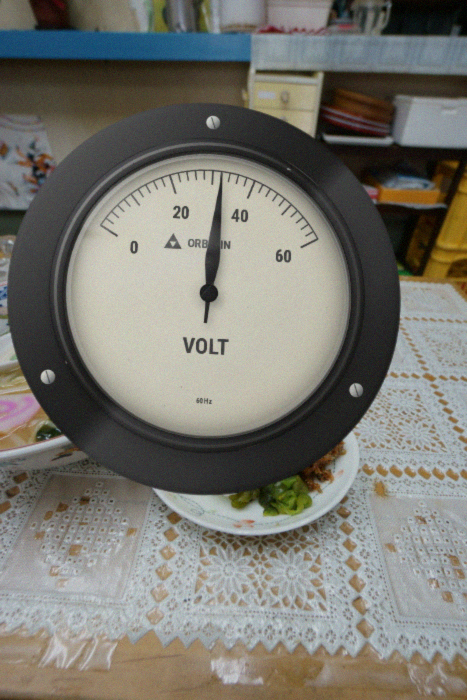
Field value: 32 V
